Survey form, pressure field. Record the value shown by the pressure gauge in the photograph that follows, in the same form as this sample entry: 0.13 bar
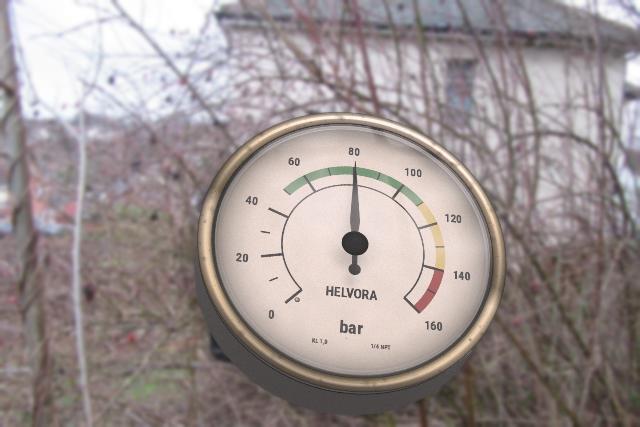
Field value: 80 bar
